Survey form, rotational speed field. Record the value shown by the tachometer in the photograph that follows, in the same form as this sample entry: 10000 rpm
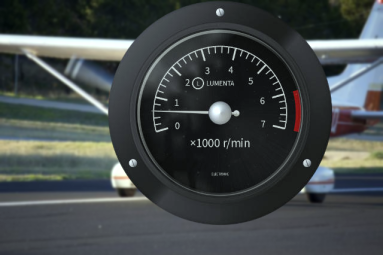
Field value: 600 rpm
